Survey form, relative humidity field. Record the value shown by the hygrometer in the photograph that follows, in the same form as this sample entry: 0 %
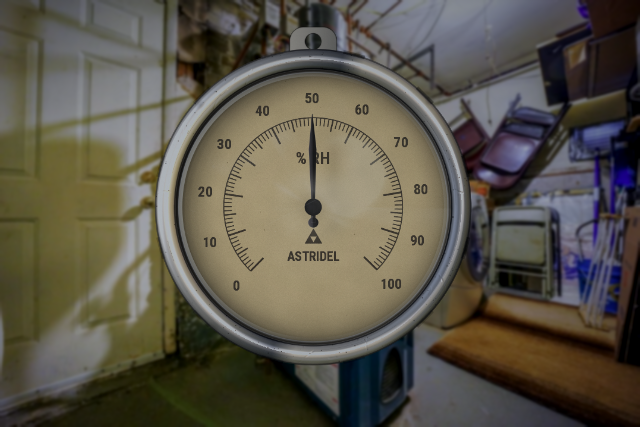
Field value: 50 %
